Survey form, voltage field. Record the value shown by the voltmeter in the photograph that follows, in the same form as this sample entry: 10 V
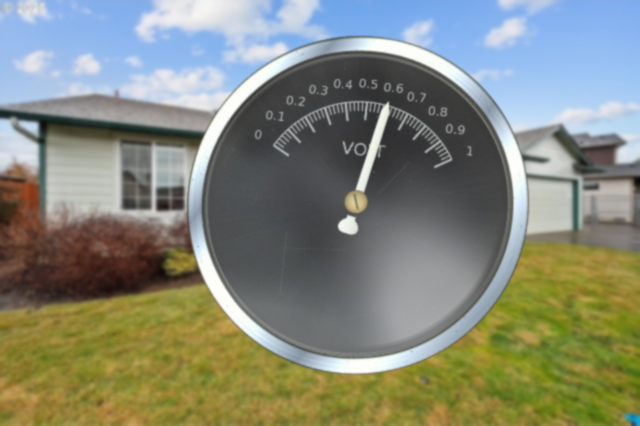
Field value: 0.6 V
